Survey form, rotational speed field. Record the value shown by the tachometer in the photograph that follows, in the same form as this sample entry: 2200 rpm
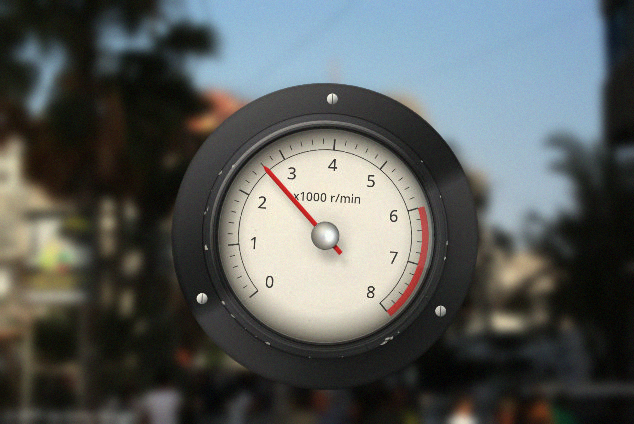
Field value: 2600 rpm
